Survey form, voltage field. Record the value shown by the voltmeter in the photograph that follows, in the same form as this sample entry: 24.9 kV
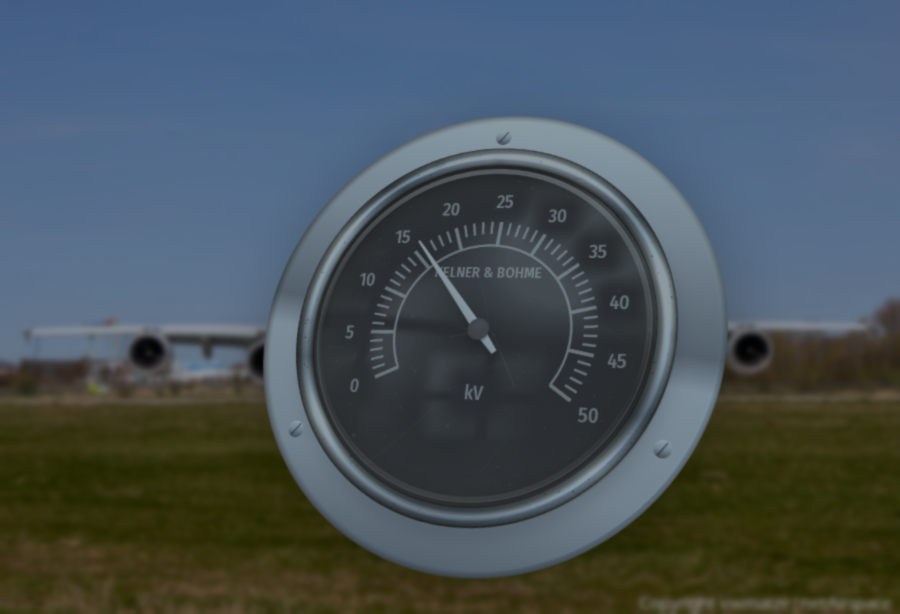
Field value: 16 kV
